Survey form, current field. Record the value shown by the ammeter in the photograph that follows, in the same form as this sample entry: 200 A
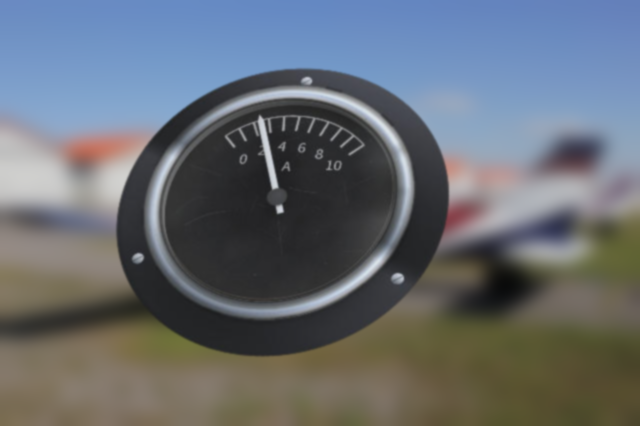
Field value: 2.5 A
